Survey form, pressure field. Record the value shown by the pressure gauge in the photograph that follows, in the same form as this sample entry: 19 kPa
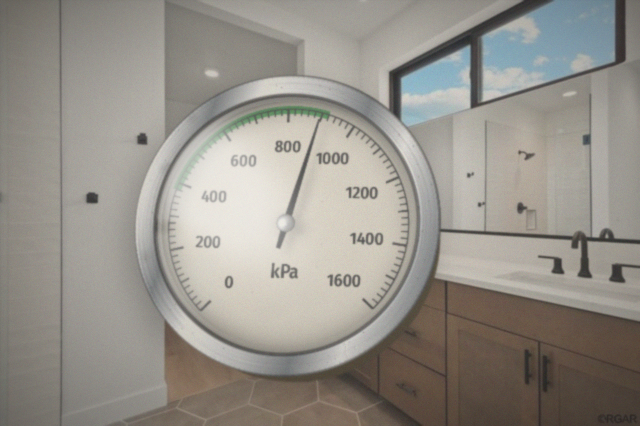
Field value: 900 kPa
